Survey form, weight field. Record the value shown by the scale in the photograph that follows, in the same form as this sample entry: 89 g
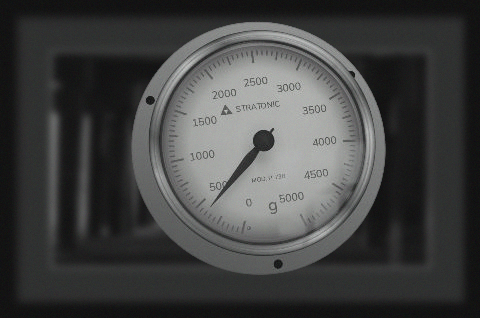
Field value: 400 g
